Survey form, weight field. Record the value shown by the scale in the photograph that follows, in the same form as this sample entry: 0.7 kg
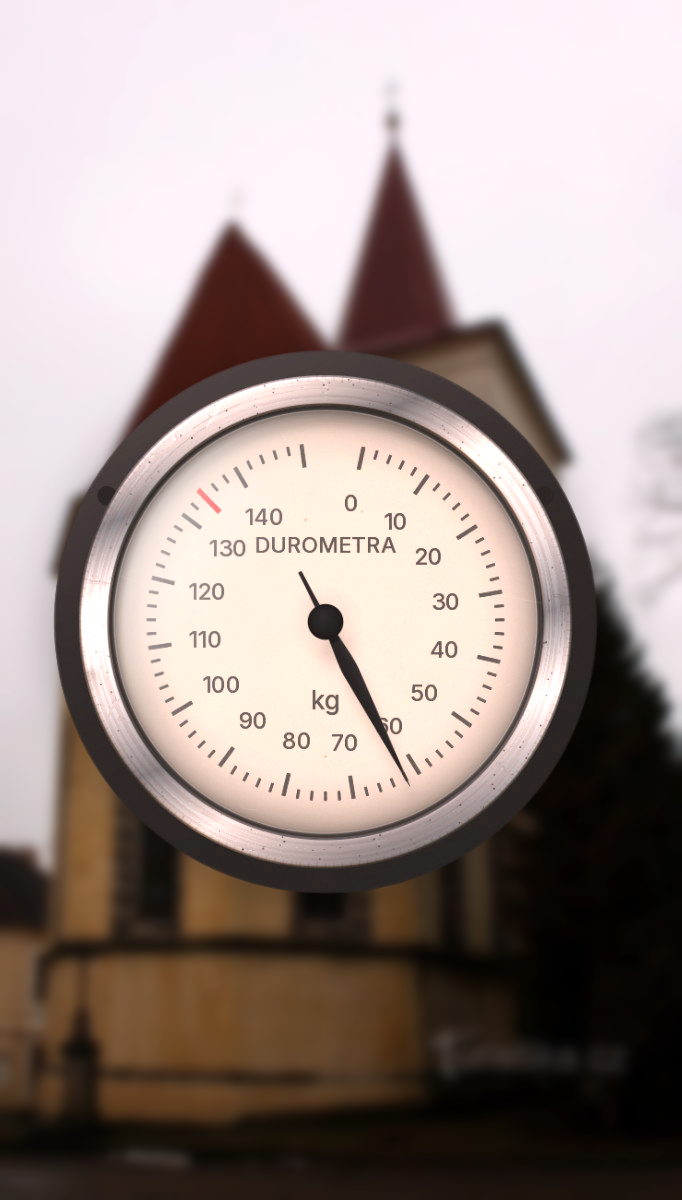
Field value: 62 kg
